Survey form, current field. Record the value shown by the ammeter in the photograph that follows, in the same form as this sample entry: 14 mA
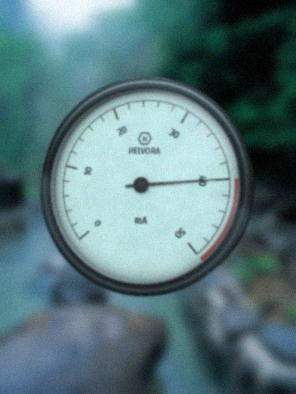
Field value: 40 mA
